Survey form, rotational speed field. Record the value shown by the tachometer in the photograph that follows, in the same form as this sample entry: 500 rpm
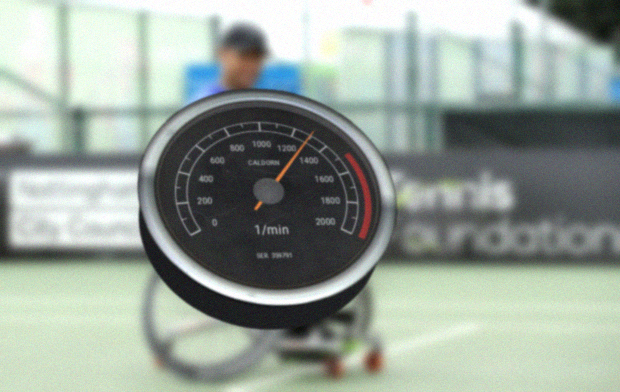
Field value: 1300 rpm
